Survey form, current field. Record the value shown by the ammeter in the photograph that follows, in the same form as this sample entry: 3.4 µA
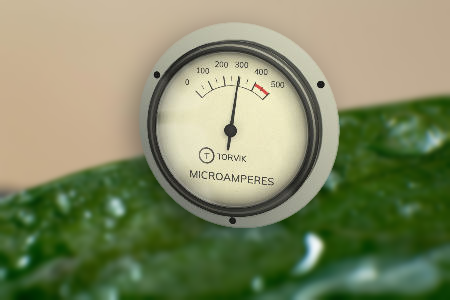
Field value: 300 µA
